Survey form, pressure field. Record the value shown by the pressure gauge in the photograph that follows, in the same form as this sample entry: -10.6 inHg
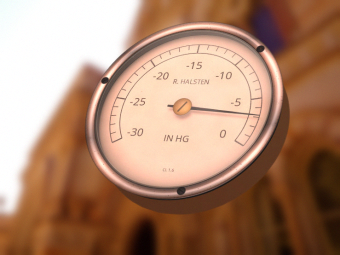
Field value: -3 inHg
